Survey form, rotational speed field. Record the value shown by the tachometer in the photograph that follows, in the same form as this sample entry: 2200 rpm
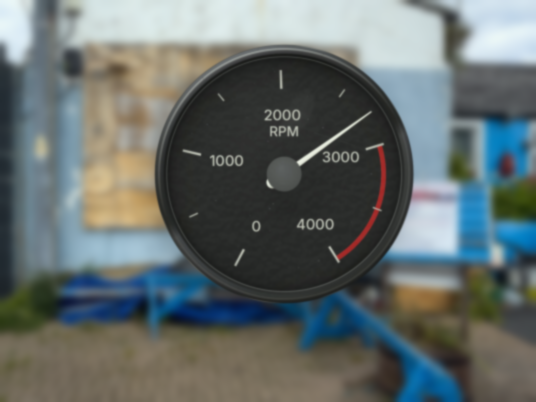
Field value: 2750 rpm
